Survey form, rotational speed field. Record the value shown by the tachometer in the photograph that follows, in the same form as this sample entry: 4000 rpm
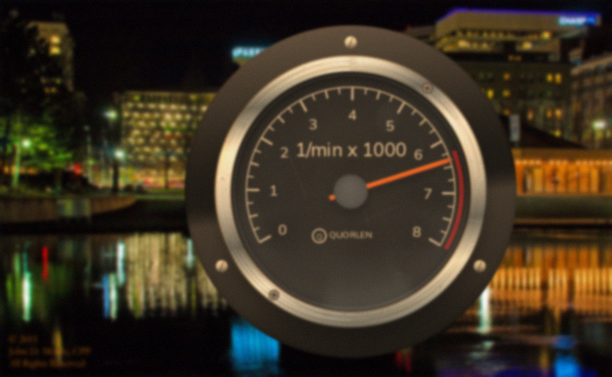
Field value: 6375 rpm
